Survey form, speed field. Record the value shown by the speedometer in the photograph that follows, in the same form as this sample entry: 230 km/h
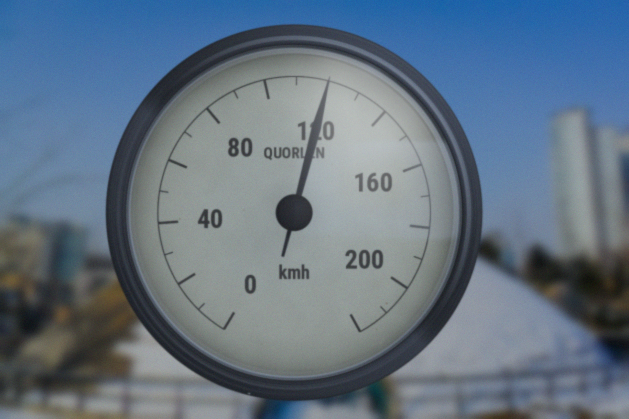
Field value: 120 km/h
